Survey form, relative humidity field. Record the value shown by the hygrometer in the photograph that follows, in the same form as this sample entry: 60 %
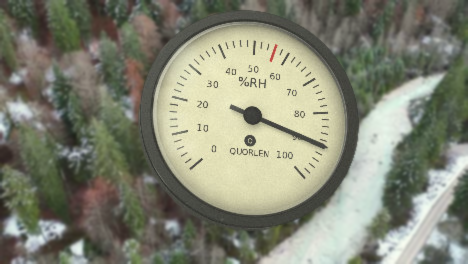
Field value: 90 %
